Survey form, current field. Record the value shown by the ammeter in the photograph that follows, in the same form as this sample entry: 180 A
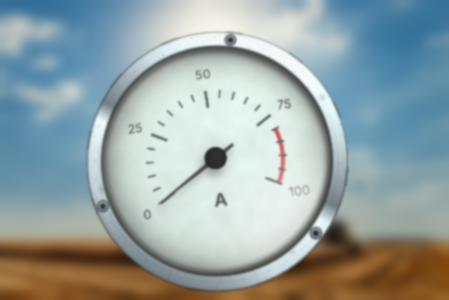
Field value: 0 A
